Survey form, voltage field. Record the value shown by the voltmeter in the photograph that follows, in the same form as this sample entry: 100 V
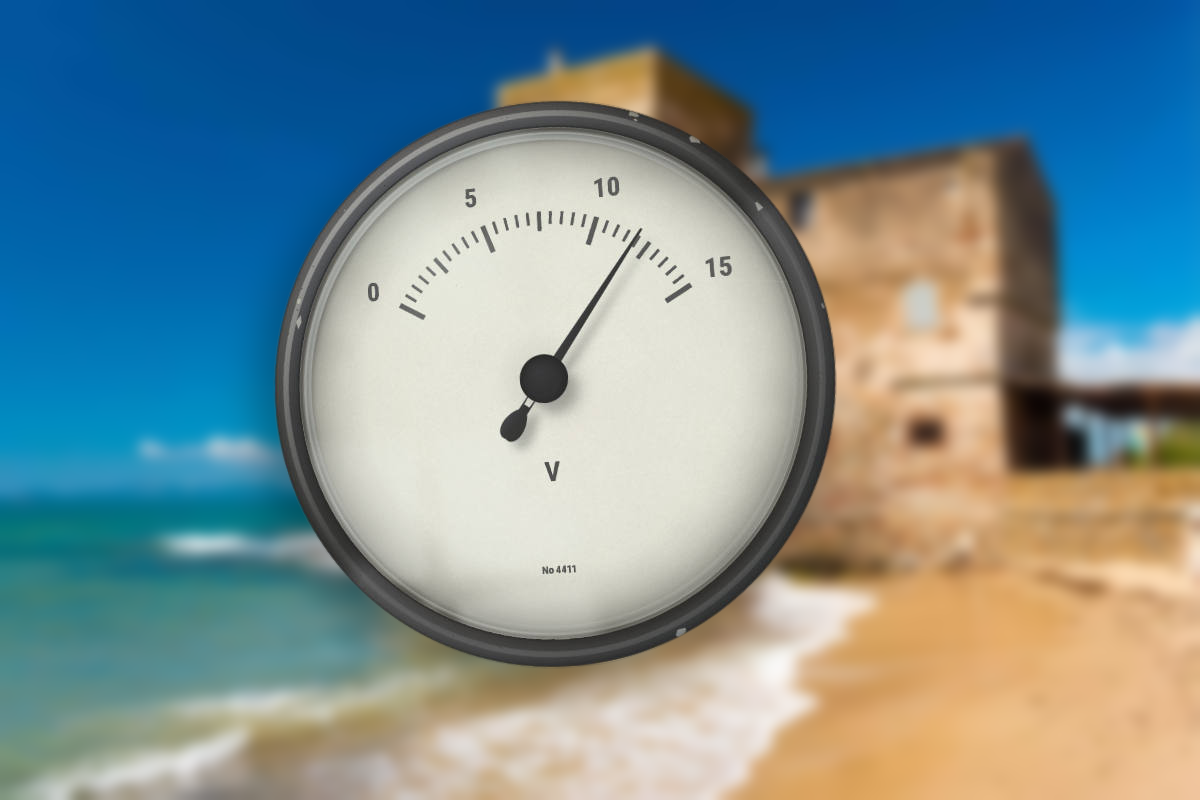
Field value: 12 V
